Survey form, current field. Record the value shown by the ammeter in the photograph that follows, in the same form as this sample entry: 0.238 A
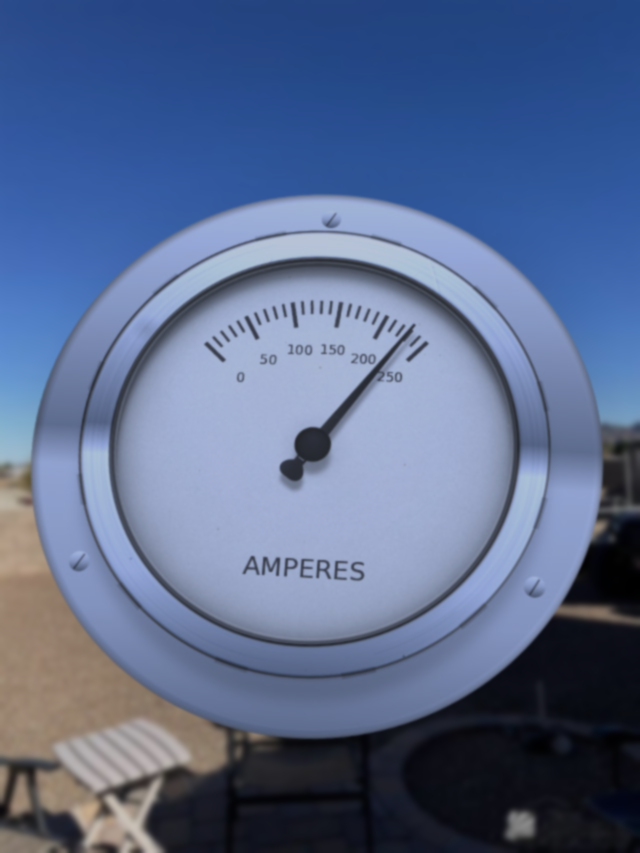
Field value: 230 A
